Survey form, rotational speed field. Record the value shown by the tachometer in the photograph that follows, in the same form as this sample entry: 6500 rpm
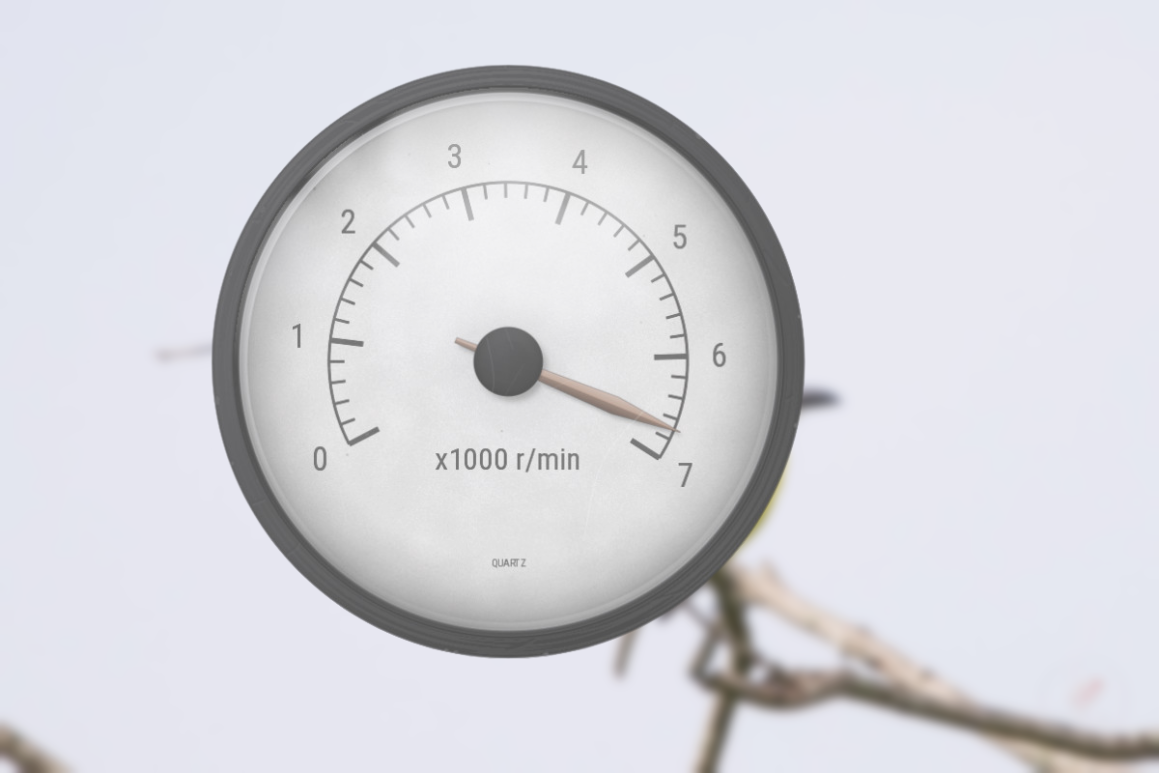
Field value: 6700 rpm
